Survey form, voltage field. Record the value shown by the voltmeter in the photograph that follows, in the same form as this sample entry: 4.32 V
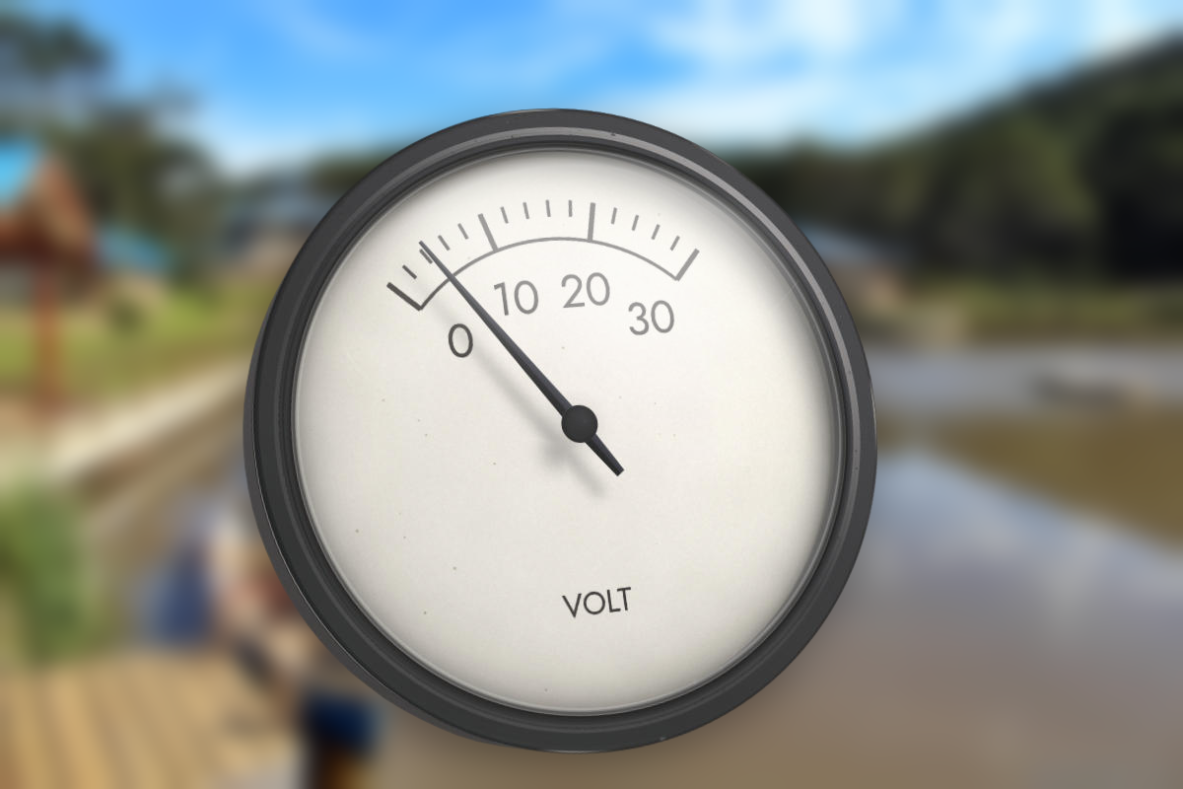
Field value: 4 V
